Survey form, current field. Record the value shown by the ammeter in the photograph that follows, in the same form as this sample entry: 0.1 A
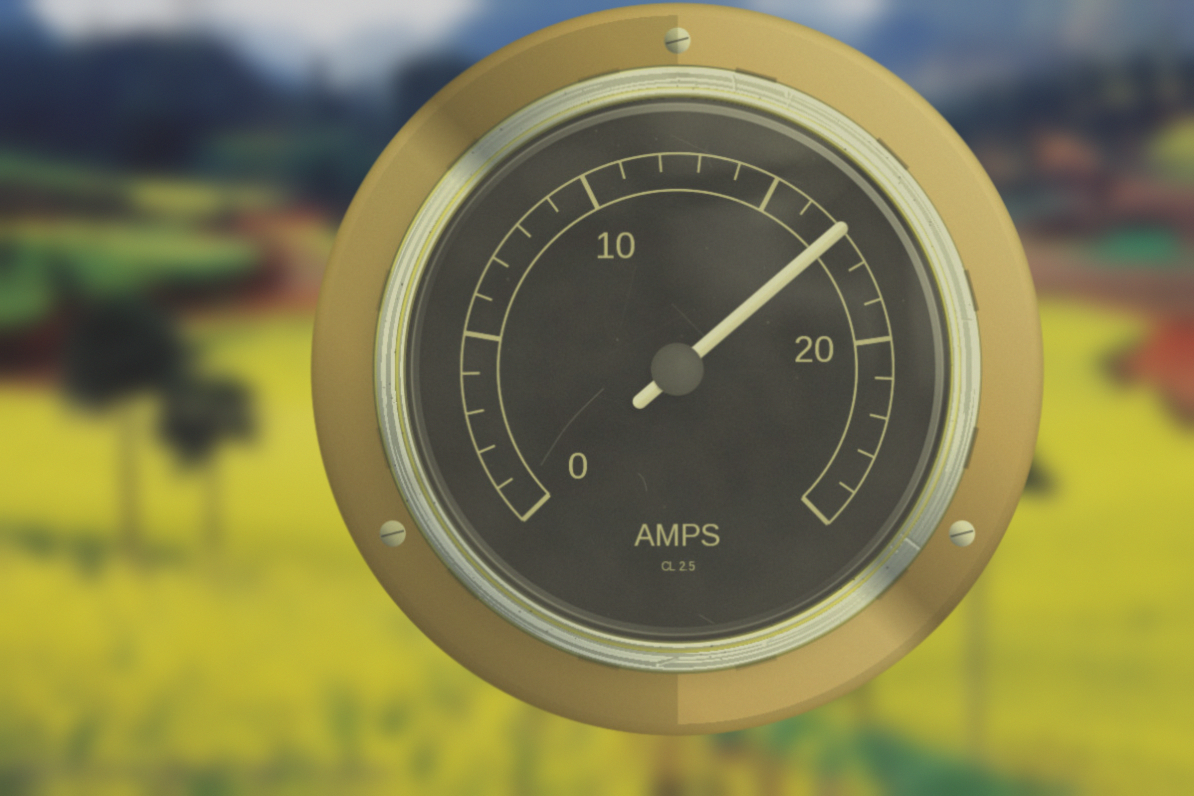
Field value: 17 A
